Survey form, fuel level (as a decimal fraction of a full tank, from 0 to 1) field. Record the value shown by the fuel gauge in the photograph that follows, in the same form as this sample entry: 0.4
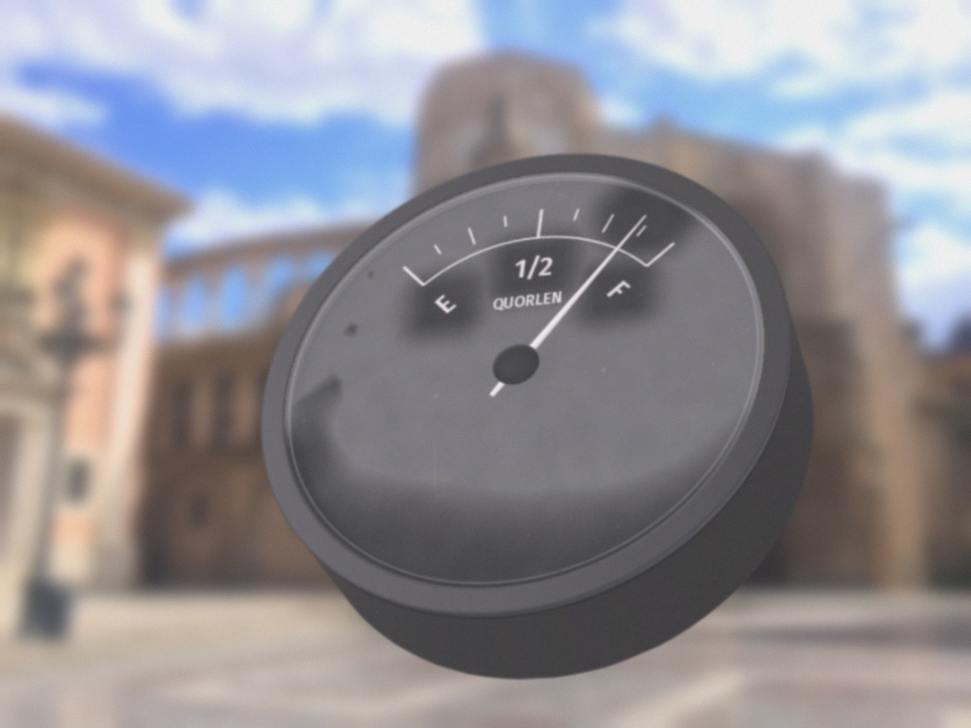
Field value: 0.875
